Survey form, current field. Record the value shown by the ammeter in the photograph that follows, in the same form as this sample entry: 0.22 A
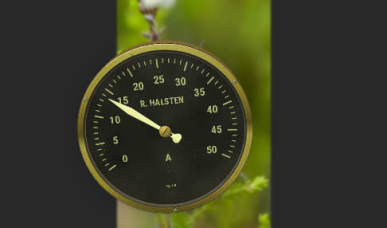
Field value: 14 A
